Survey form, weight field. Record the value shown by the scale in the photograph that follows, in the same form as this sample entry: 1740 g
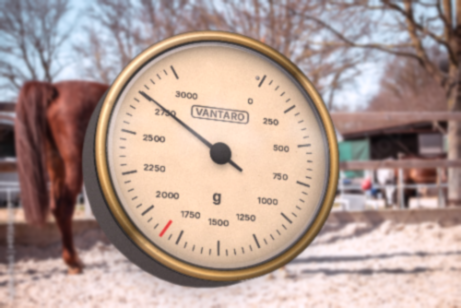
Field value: 2750 g
